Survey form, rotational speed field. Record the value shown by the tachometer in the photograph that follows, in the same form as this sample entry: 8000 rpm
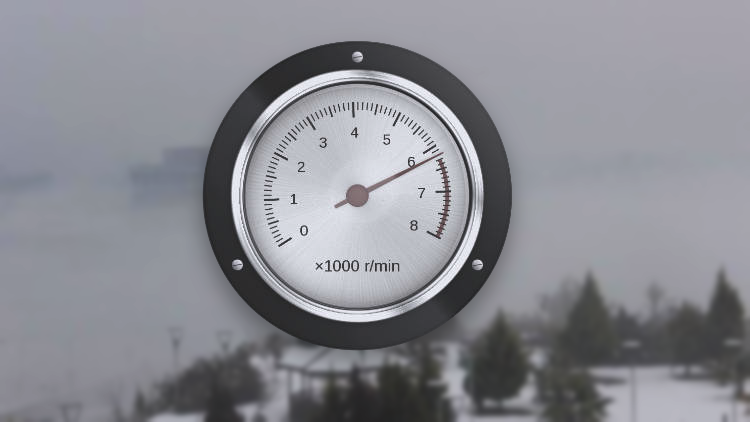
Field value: 6200 rpm
